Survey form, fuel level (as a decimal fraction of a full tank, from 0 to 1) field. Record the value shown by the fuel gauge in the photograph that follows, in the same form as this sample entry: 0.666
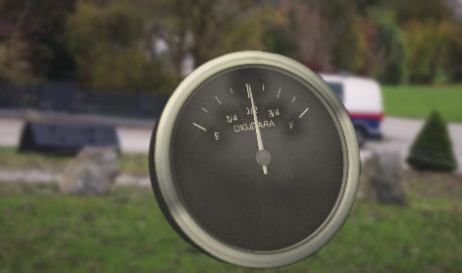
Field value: 0.5
